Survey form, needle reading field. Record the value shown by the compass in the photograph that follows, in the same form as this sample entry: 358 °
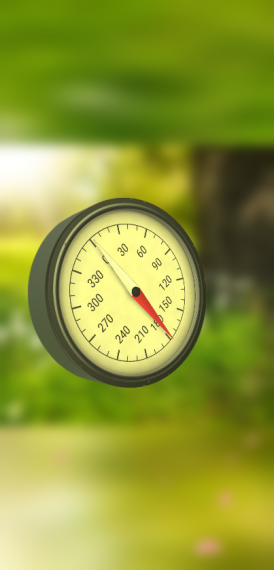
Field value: 180 °
